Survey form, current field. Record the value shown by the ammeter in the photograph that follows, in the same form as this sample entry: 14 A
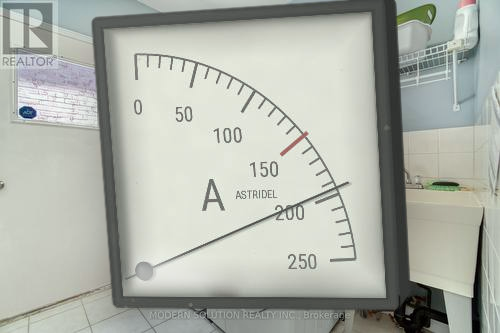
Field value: 195 A
